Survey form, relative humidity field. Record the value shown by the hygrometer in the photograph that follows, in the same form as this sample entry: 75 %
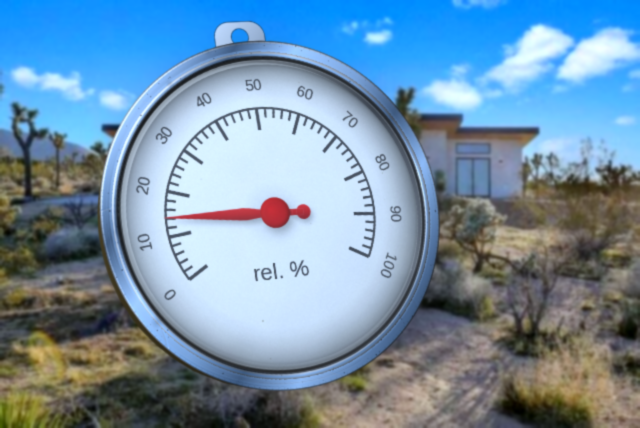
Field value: 14 %
